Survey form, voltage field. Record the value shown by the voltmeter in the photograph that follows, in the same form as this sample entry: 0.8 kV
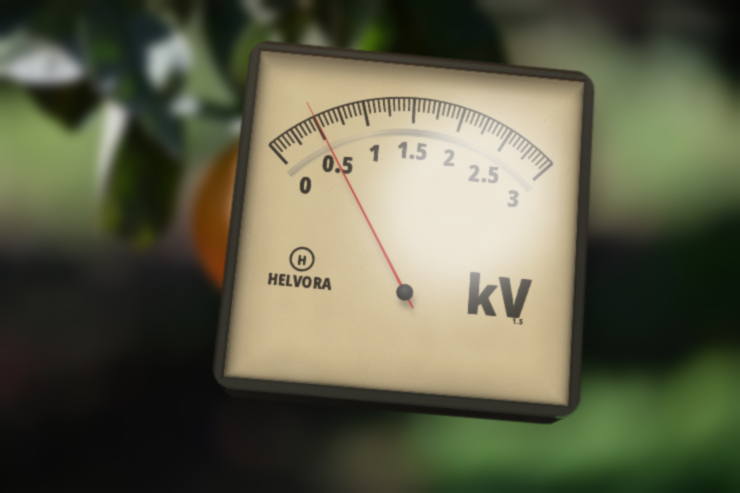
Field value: 0.5 kV
